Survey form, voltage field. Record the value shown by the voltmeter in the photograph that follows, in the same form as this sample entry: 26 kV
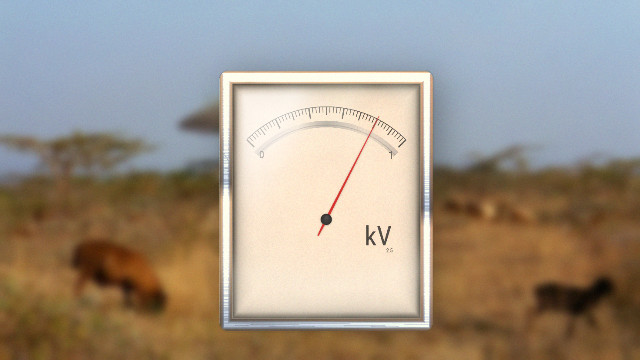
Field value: 0.8 kV
